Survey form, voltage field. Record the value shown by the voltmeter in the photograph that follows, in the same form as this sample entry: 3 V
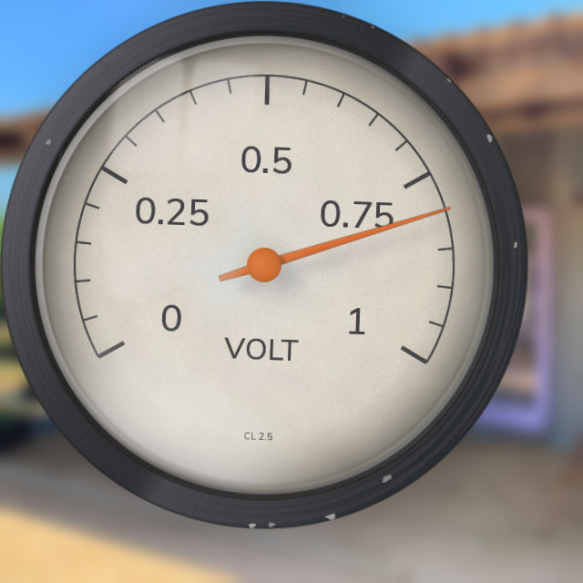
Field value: 0.8 V
